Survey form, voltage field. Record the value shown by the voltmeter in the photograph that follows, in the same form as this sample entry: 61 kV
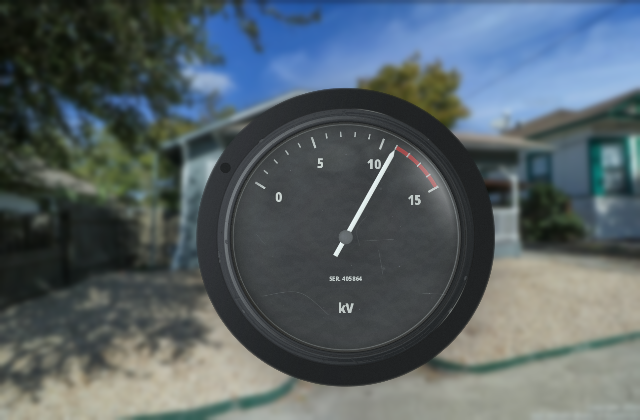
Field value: 11 kV
